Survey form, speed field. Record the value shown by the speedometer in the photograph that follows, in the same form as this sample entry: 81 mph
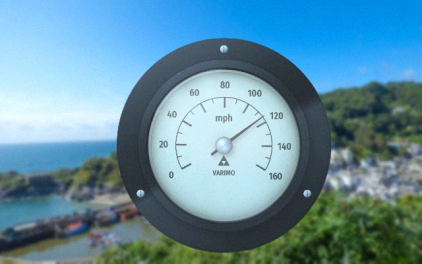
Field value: 115 mph
